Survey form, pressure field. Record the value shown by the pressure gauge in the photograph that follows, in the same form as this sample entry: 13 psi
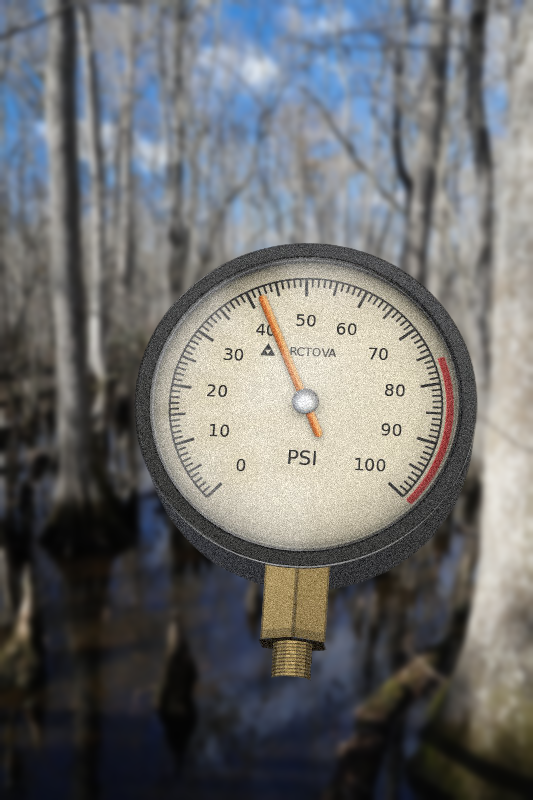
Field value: 42 psi
